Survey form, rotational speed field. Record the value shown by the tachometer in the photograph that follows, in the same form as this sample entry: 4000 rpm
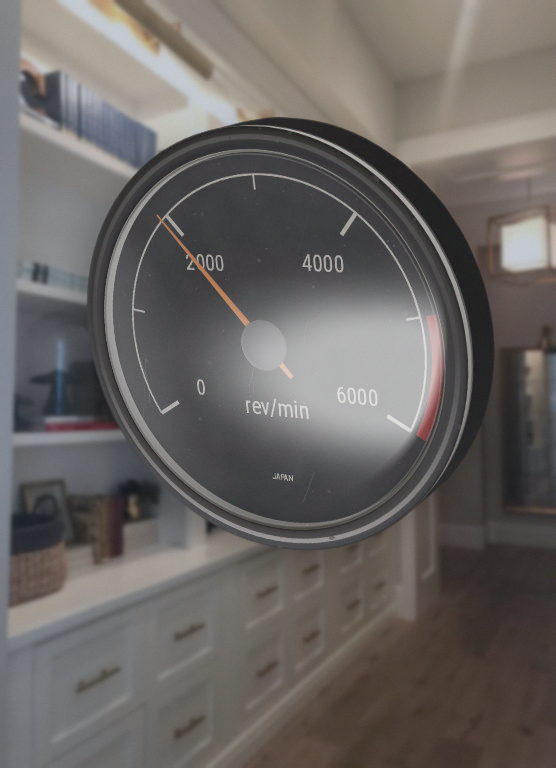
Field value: 2000 rpm
